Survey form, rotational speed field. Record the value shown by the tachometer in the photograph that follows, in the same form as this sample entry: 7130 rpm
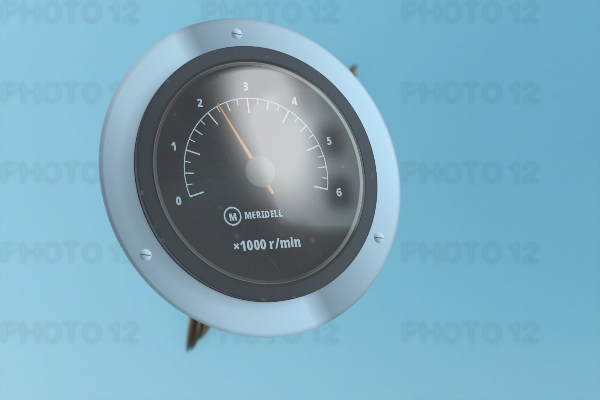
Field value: 2250 rpm
